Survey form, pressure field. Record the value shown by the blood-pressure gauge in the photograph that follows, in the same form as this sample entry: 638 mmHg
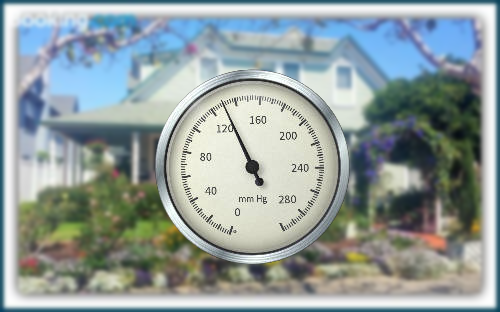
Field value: 130 mmHg
